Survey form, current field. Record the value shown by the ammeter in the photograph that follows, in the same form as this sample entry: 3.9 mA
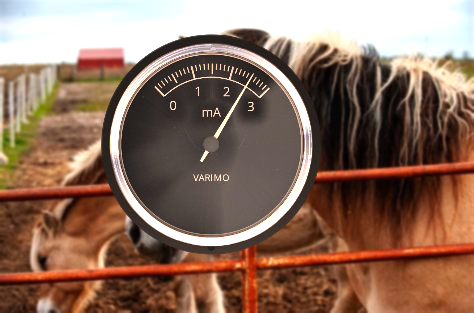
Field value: 2.5 mA
